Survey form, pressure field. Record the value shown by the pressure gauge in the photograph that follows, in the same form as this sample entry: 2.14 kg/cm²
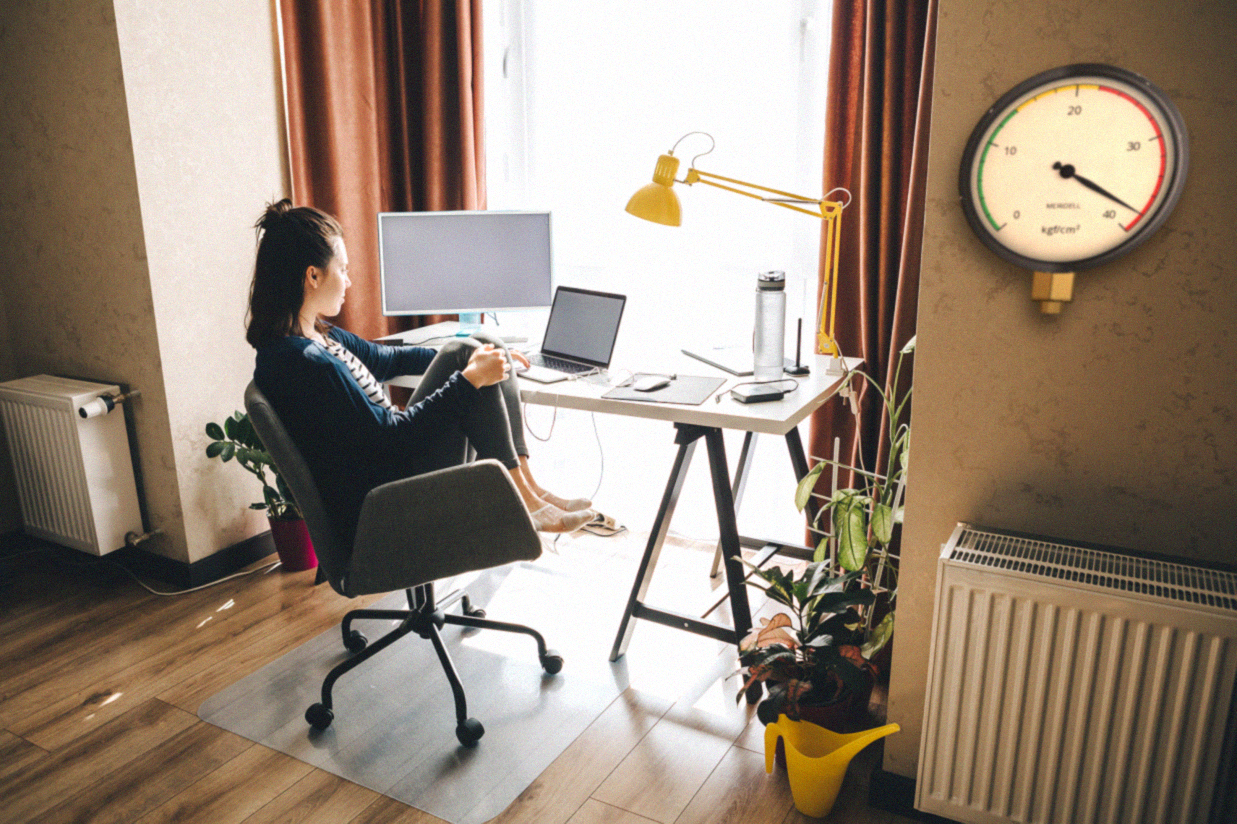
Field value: 38 kg/cm²
